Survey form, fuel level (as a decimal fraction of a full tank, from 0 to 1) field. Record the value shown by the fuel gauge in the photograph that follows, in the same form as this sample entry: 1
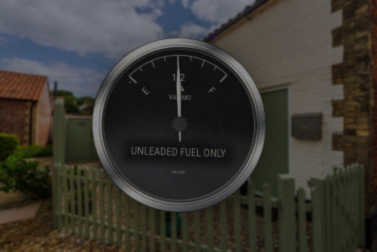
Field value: 0.5
